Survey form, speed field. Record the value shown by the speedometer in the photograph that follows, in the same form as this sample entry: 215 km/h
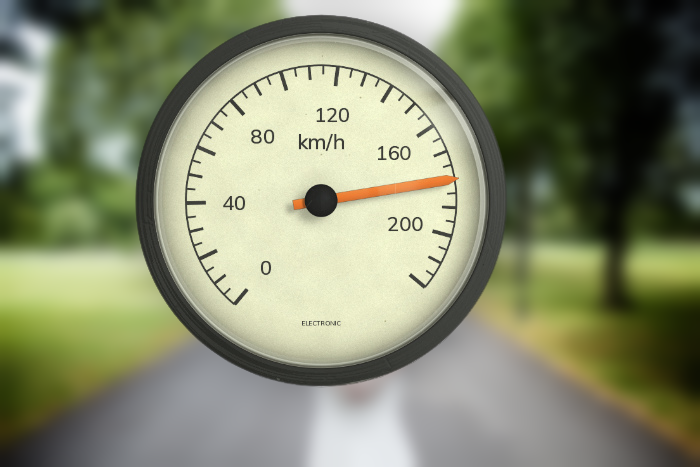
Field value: 180 km/h
